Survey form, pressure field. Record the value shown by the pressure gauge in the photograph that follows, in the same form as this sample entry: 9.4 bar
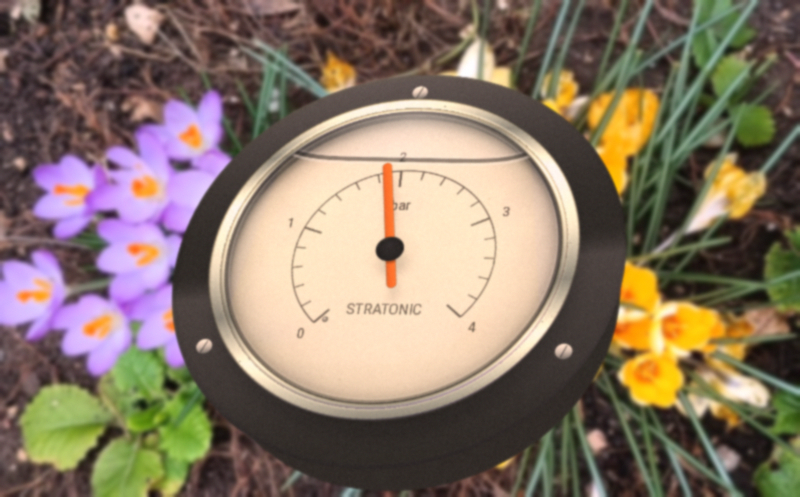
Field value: 1.9 bar
